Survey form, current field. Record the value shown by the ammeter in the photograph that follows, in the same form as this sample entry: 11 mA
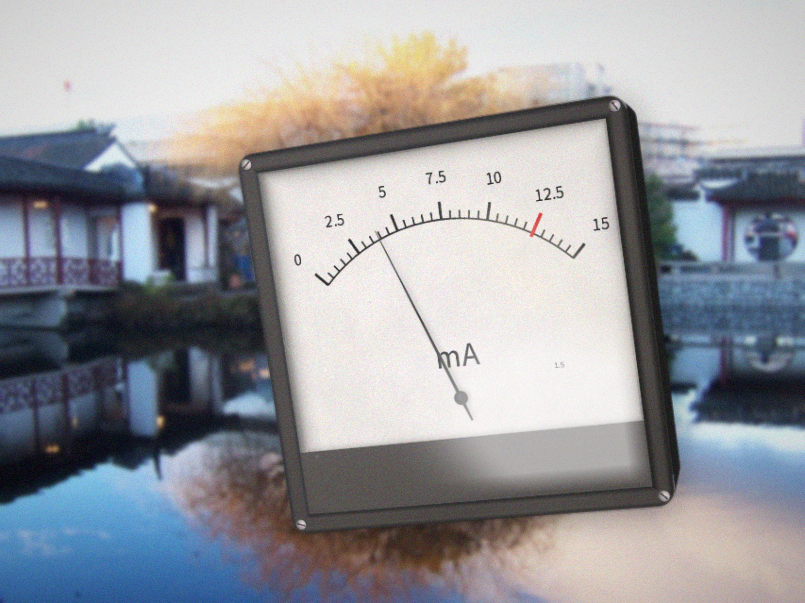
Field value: 4 mA
